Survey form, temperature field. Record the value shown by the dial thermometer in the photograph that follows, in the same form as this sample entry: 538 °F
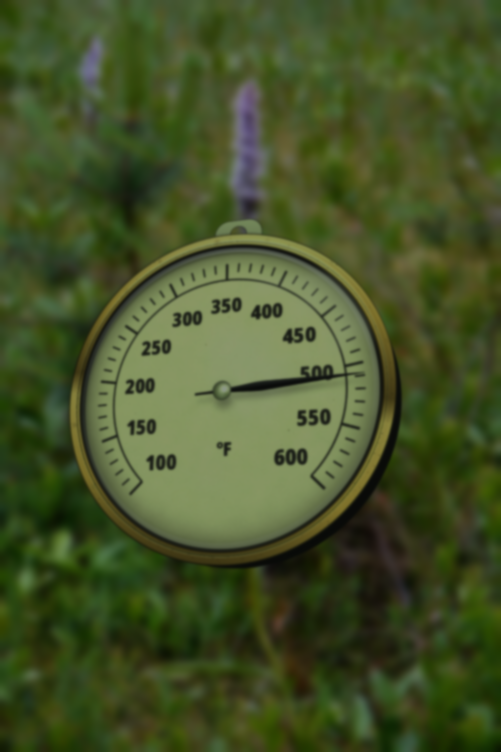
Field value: 510 °F
